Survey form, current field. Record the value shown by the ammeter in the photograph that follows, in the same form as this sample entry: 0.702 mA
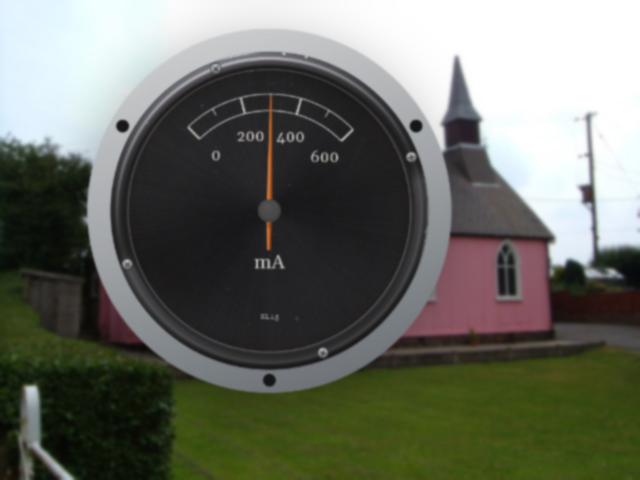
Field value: 300 mA
